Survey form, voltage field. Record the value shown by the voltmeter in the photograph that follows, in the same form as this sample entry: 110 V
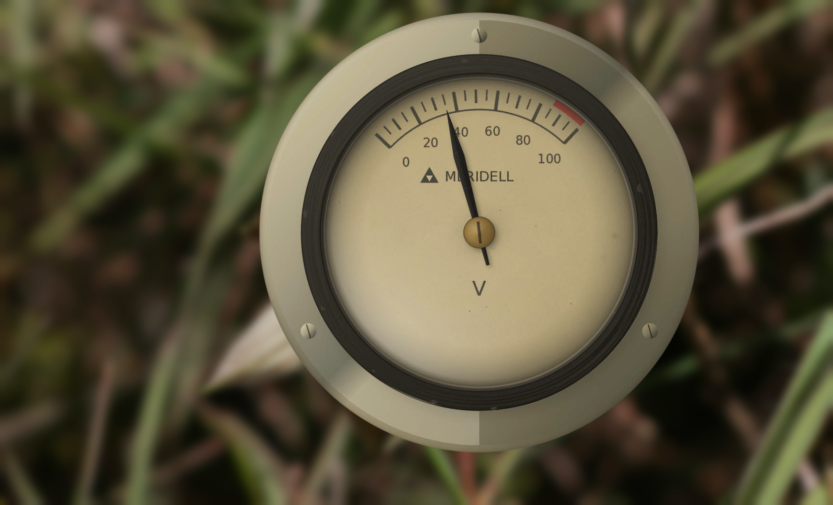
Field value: 35 V
